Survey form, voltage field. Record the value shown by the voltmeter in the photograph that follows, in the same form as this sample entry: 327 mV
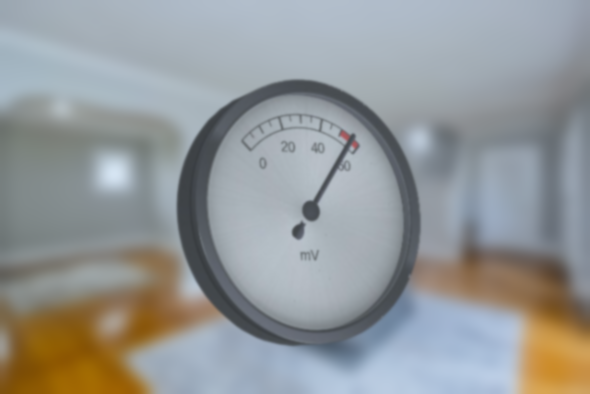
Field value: 55 mV
